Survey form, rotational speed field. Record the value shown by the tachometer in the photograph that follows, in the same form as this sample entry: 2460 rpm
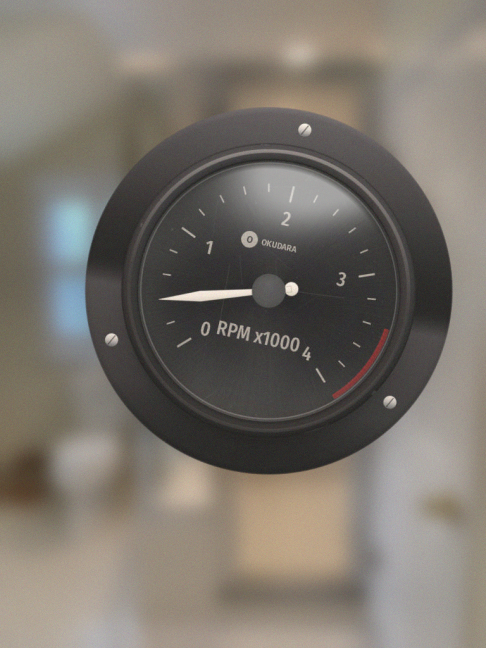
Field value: 400 rpm
